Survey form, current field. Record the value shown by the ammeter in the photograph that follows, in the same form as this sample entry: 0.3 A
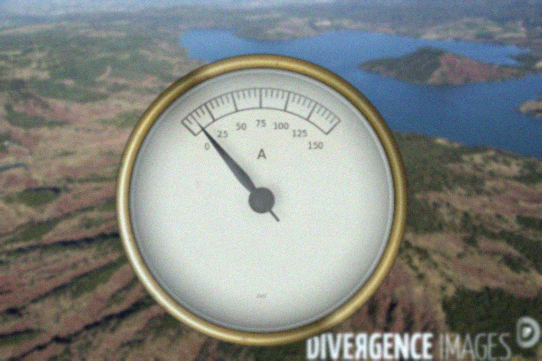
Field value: 10 A
